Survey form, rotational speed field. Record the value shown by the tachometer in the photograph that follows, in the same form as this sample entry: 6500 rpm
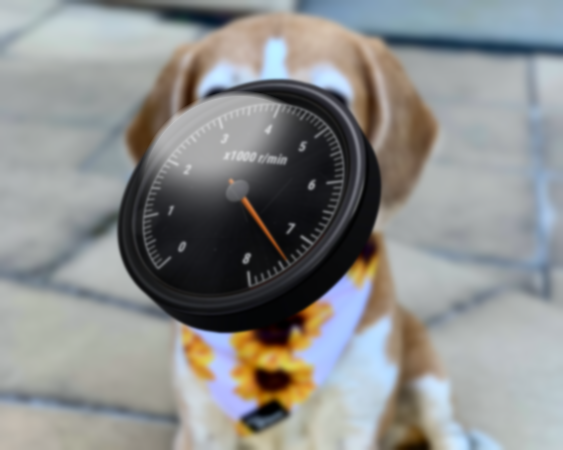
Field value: 7400 rpm
